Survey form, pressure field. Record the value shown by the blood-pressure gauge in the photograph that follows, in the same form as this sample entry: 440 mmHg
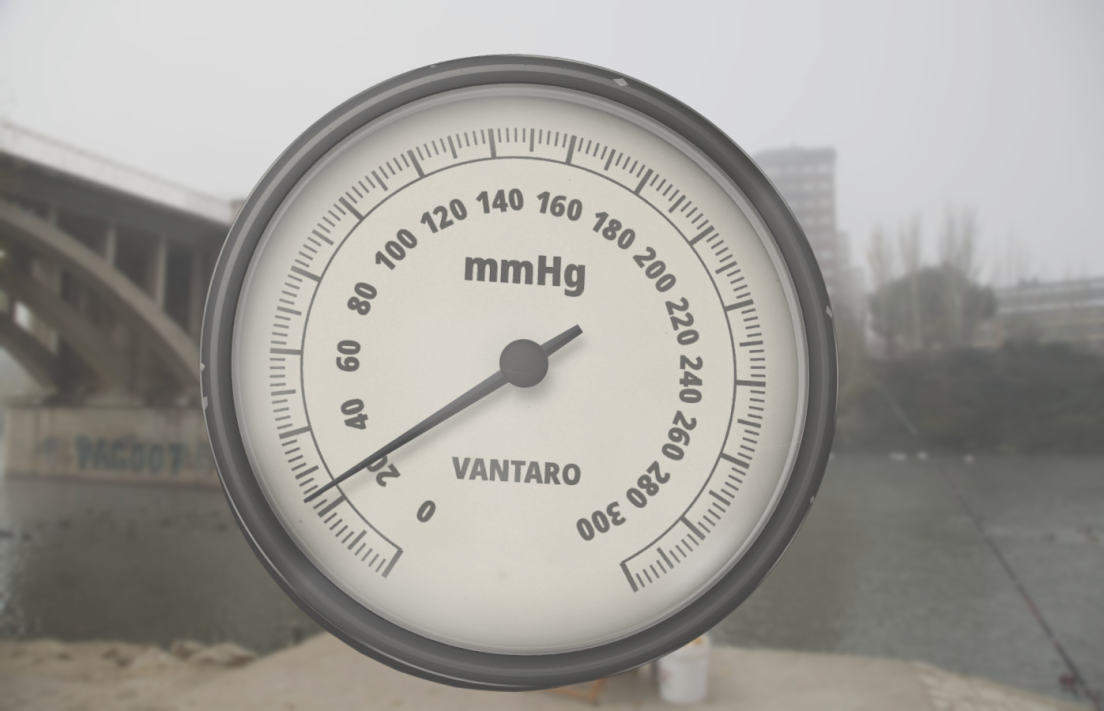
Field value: 24 mmHg
